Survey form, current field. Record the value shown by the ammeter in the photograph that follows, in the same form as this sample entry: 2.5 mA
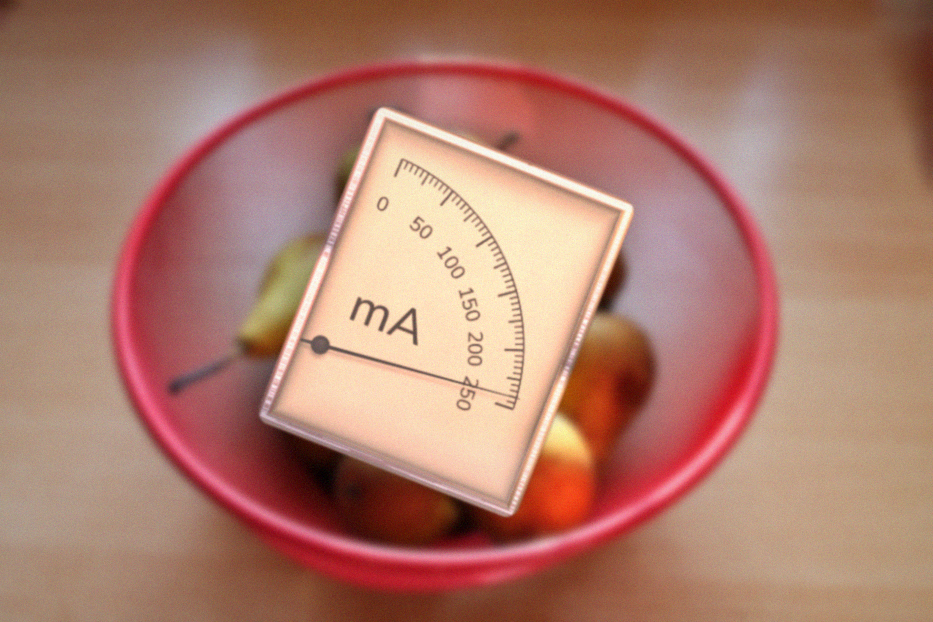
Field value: 240 mA
